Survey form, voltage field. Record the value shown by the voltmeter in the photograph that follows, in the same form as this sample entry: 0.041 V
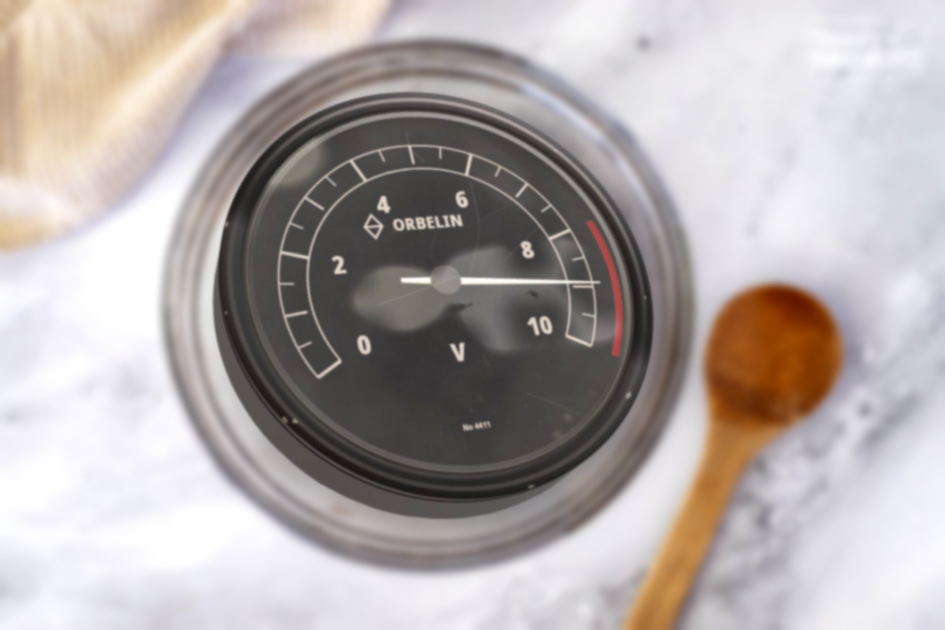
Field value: 9 V
